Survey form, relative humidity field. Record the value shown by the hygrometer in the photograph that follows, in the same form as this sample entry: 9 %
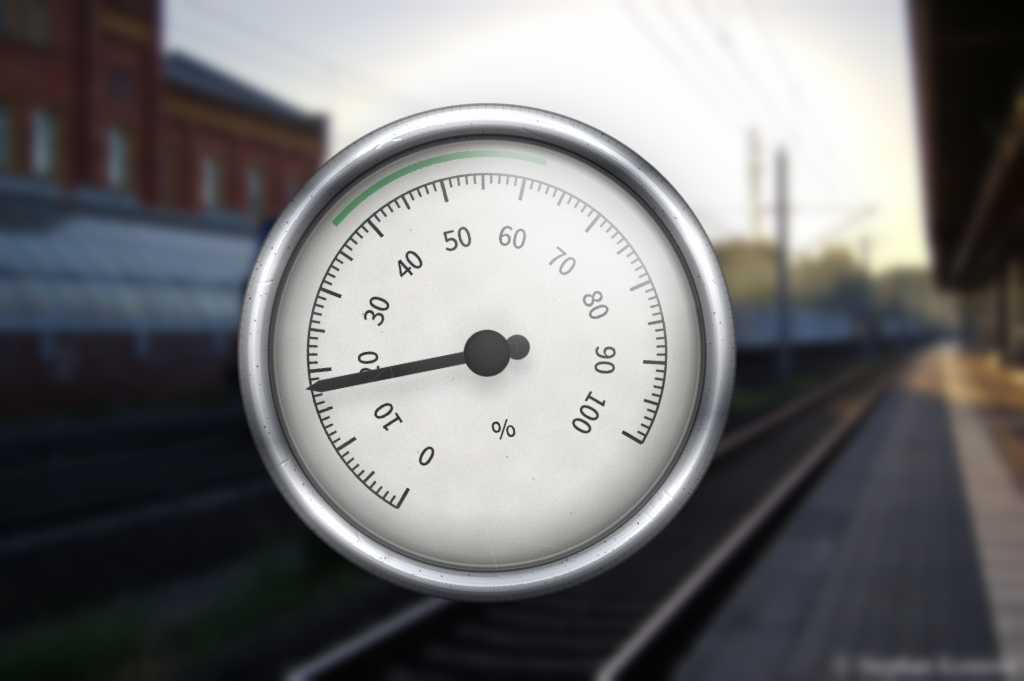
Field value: 18 %
